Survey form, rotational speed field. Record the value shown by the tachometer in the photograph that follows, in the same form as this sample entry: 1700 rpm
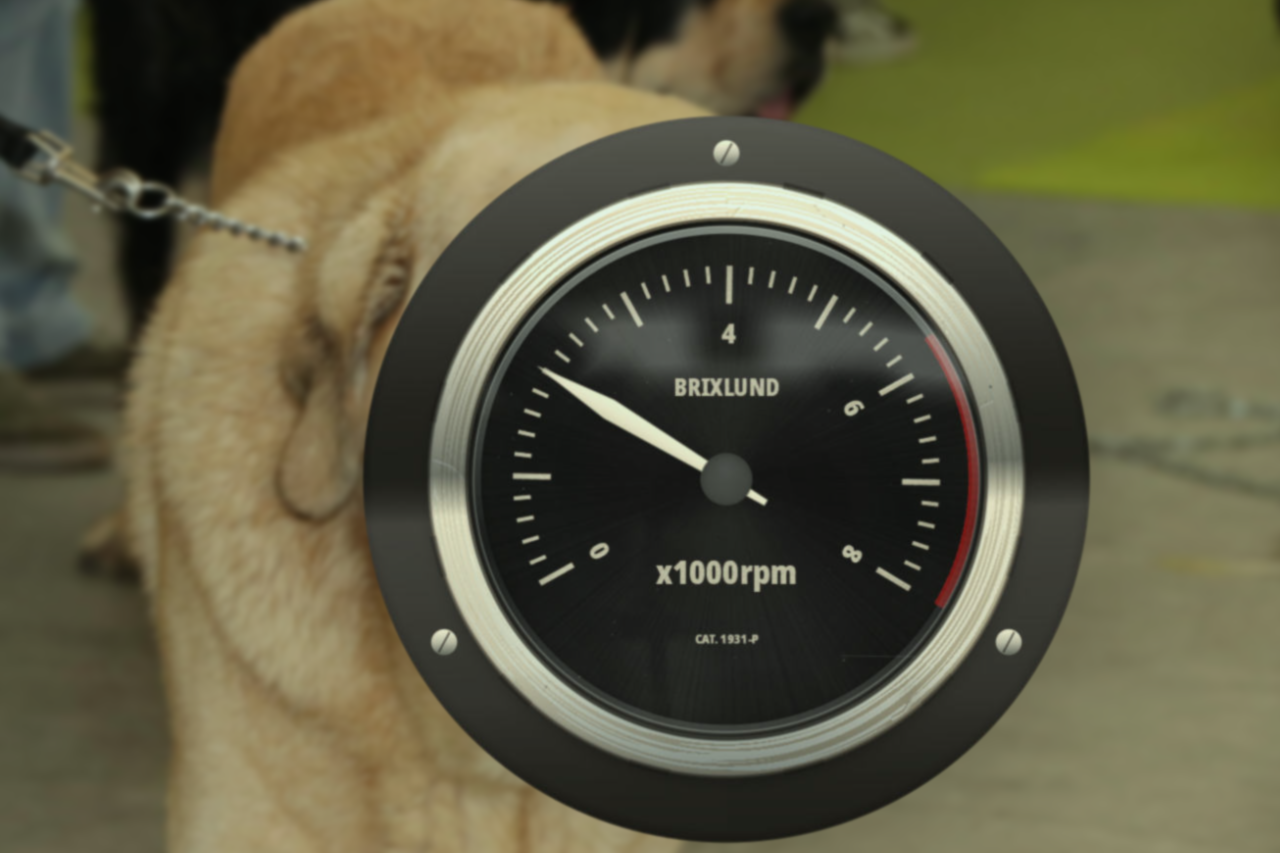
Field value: 2000 rpm
